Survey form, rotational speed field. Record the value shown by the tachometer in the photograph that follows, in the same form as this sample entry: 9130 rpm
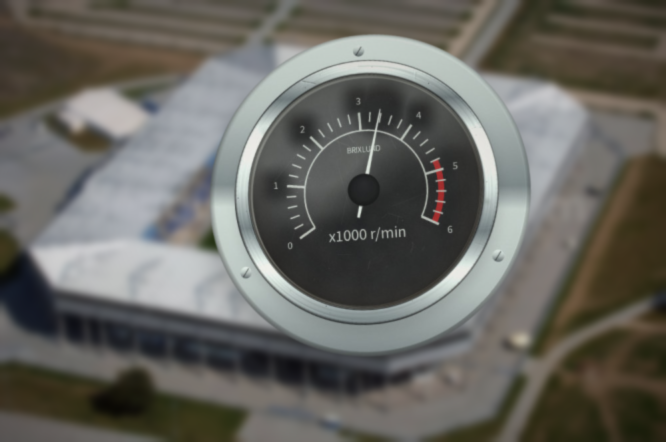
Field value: 3400 rpm
